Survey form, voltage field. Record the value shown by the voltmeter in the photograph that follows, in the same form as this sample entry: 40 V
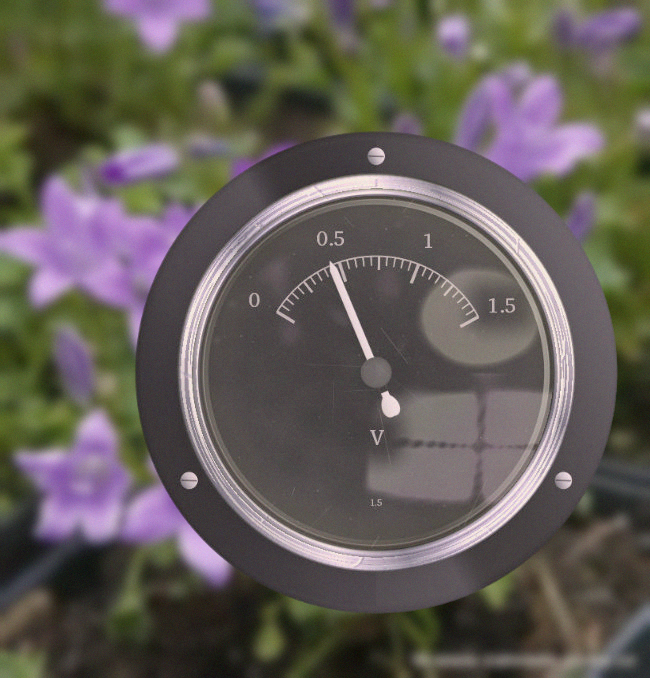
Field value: 0.45 V
